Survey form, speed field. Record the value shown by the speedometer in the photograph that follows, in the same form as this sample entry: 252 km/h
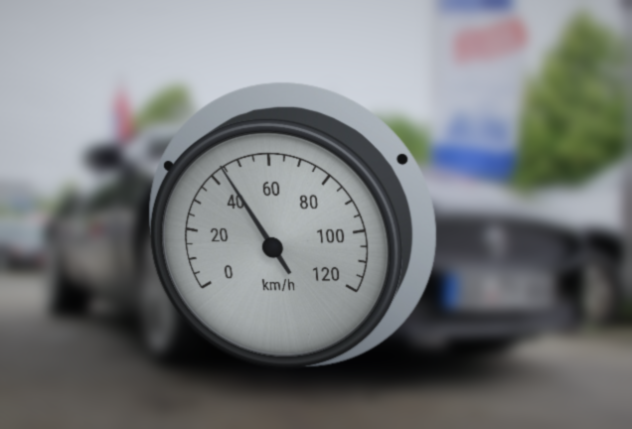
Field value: 45 km/h
